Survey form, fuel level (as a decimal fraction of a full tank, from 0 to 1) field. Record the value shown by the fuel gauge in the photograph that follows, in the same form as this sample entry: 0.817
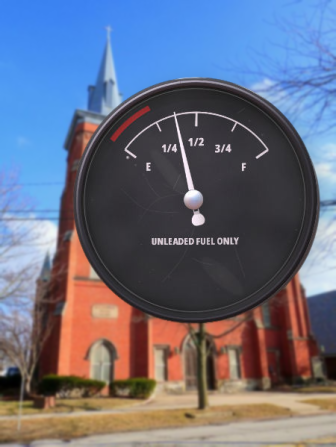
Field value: 0.375
